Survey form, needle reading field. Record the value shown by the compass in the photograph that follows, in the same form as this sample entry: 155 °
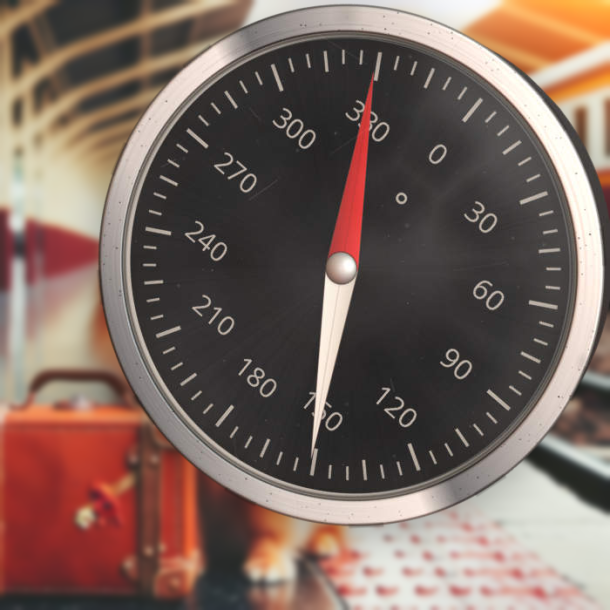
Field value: 330 °
